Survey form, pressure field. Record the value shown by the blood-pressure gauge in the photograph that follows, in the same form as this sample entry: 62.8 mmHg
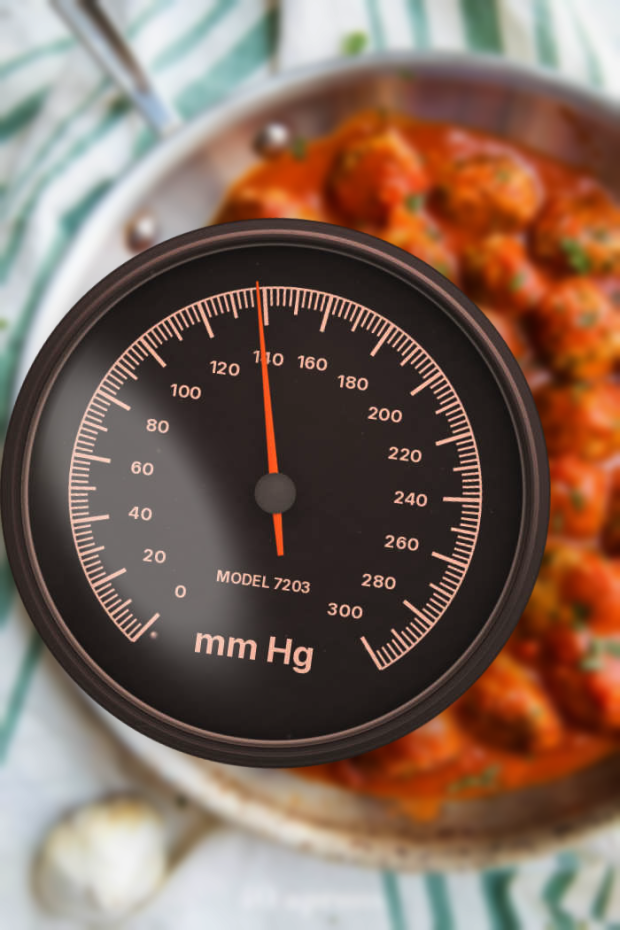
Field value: 138 mmHg
